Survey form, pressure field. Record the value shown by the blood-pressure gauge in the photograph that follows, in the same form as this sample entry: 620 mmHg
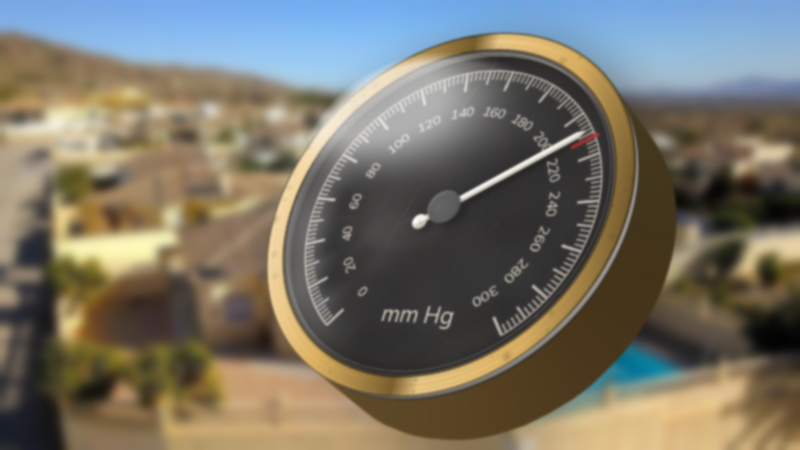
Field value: 210 mmHg
